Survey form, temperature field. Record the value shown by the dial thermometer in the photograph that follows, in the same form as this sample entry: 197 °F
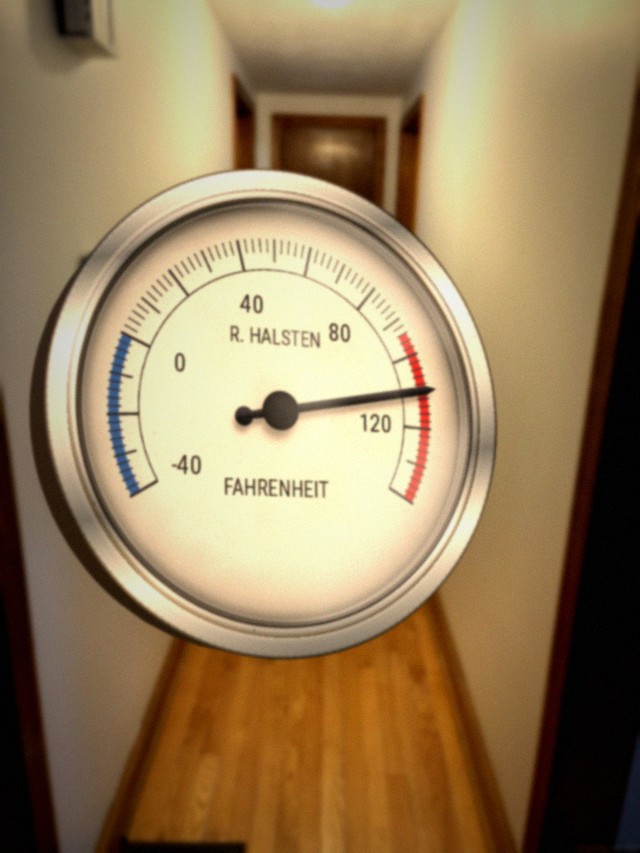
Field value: 110 °F
